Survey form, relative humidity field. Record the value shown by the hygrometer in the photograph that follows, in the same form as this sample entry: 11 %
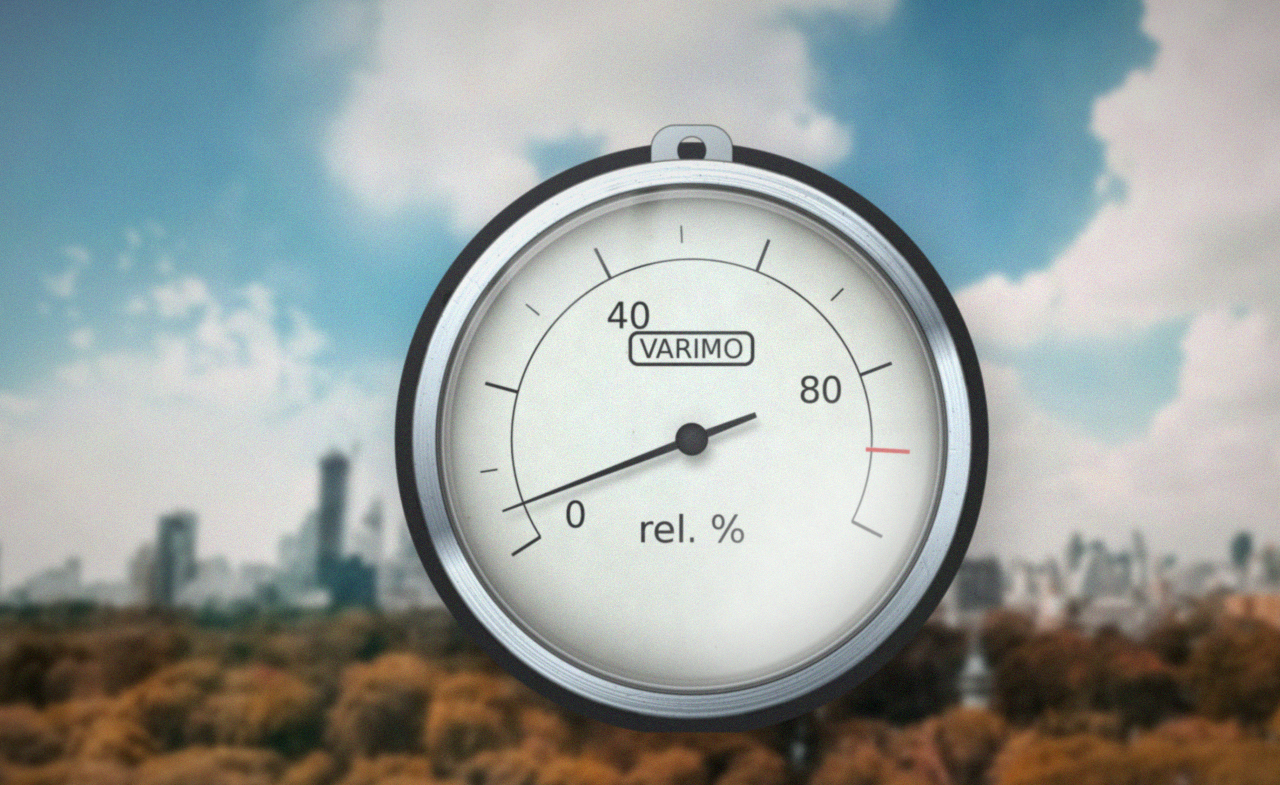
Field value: 5 %
